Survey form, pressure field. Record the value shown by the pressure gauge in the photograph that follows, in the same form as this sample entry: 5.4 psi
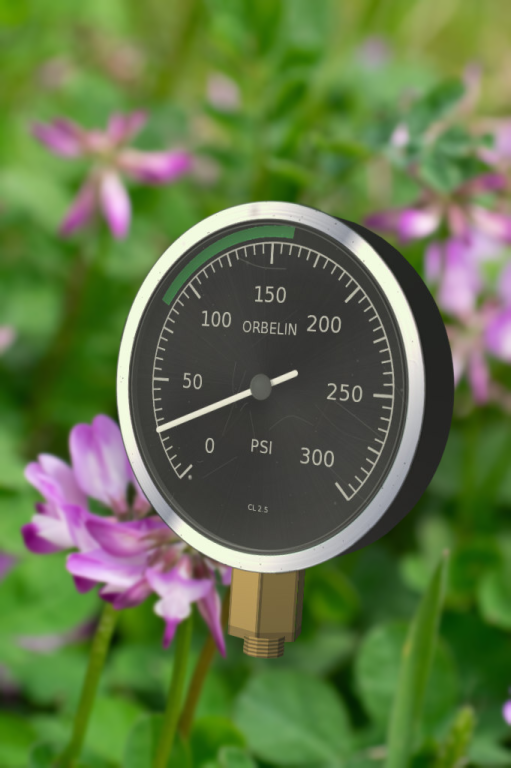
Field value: 25 psi
